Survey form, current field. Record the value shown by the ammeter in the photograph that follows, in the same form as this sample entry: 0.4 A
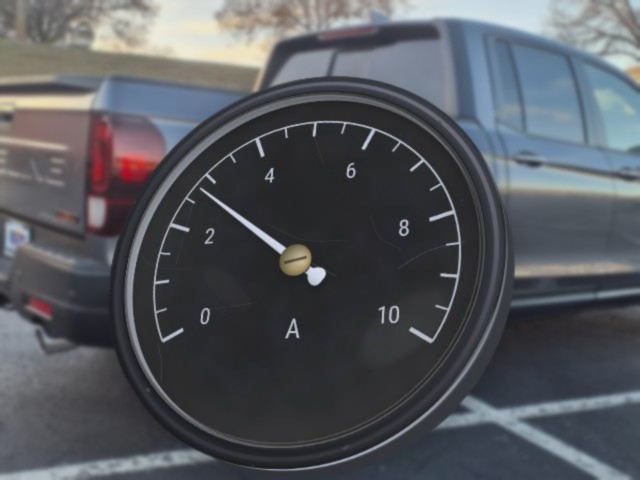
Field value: 2.75 A
